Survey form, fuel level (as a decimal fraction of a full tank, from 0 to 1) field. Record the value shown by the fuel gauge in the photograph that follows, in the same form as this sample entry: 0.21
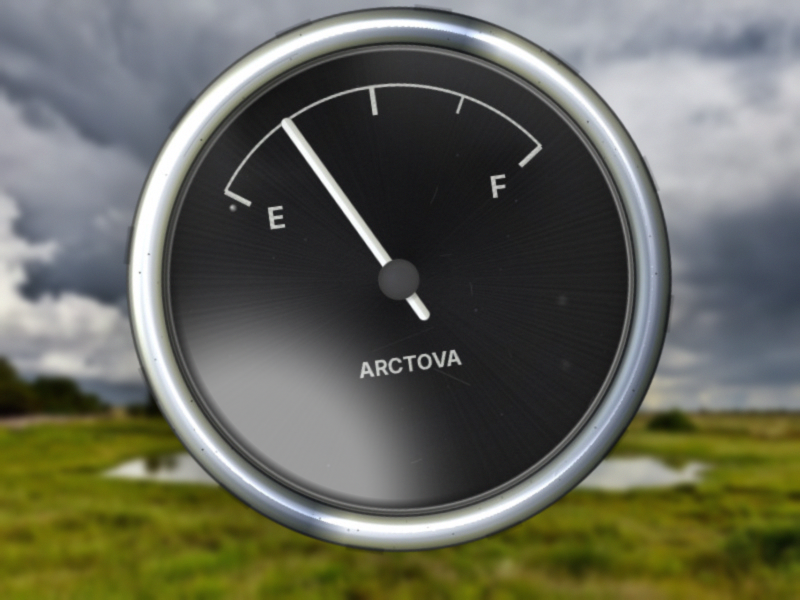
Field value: 0.25
